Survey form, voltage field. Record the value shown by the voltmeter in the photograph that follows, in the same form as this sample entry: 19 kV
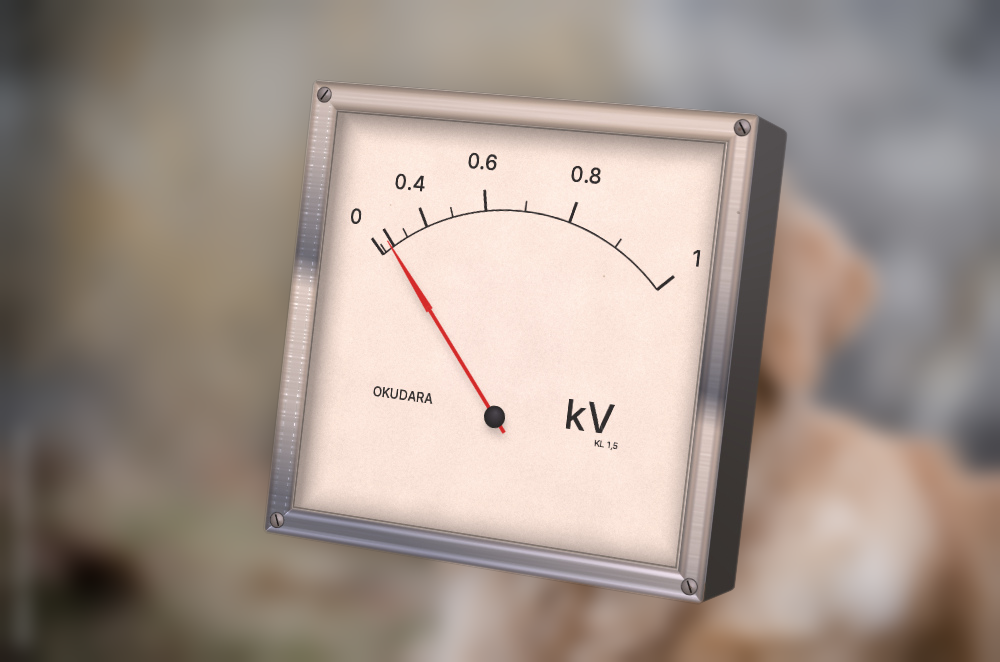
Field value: 0.2 kV
